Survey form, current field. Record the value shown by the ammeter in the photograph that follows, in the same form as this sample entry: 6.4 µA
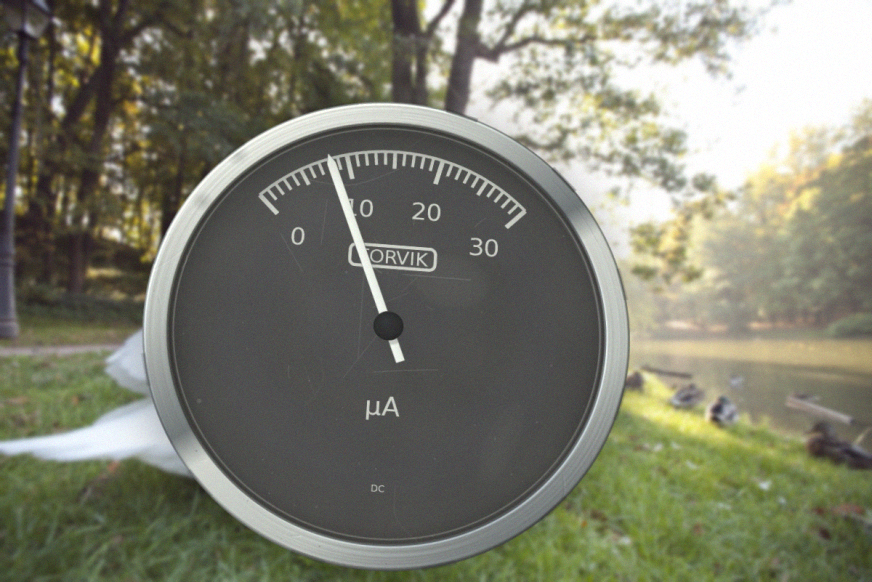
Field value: 8 µA
